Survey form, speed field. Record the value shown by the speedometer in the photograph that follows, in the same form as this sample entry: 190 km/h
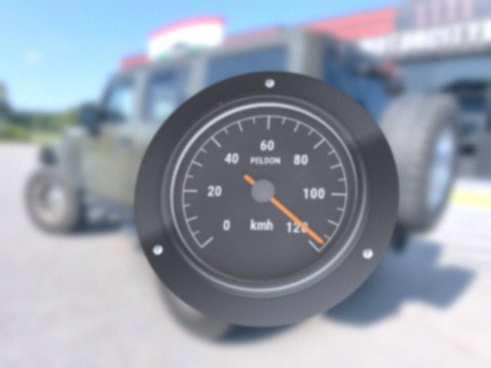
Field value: 117.5 km/h
